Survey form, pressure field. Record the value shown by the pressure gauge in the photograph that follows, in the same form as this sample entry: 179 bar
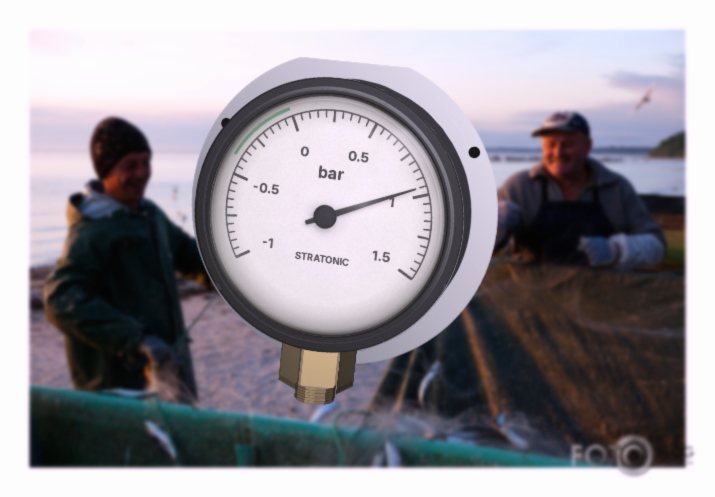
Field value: 0.95 bar
